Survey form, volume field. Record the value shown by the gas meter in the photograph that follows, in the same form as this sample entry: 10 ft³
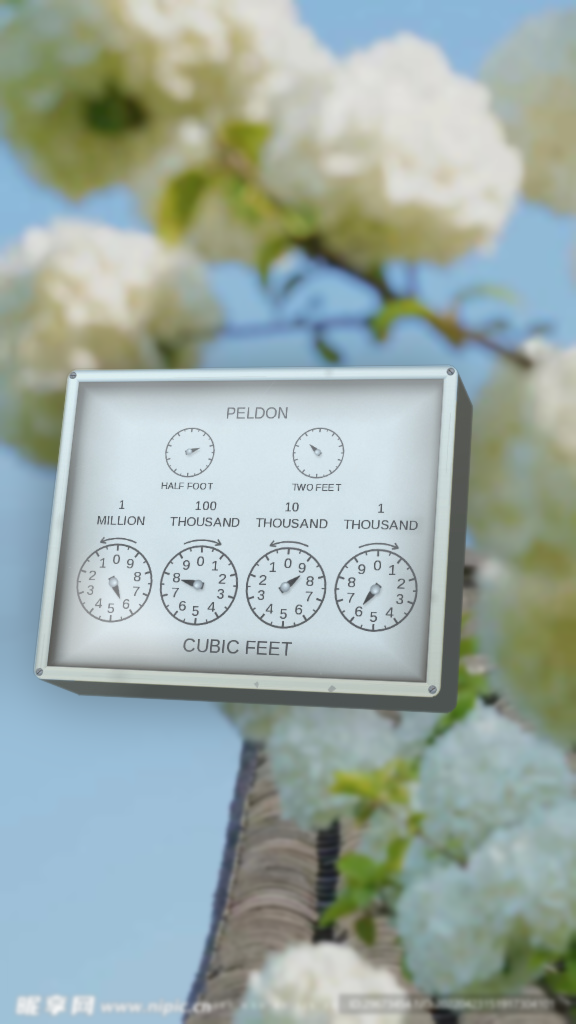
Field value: 578600 ft³
